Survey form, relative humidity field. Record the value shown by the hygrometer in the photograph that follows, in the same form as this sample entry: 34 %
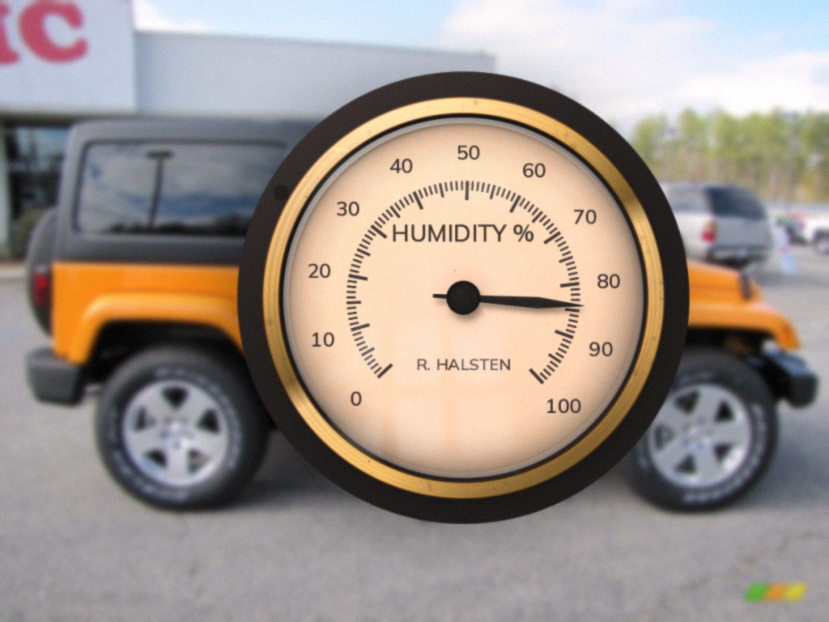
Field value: 84 %
